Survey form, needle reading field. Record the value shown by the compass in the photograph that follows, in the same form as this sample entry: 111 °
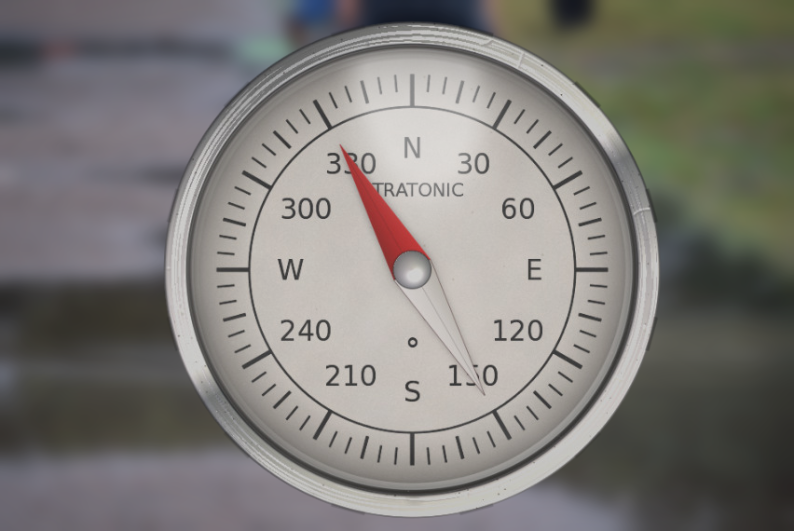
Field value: 330 °
